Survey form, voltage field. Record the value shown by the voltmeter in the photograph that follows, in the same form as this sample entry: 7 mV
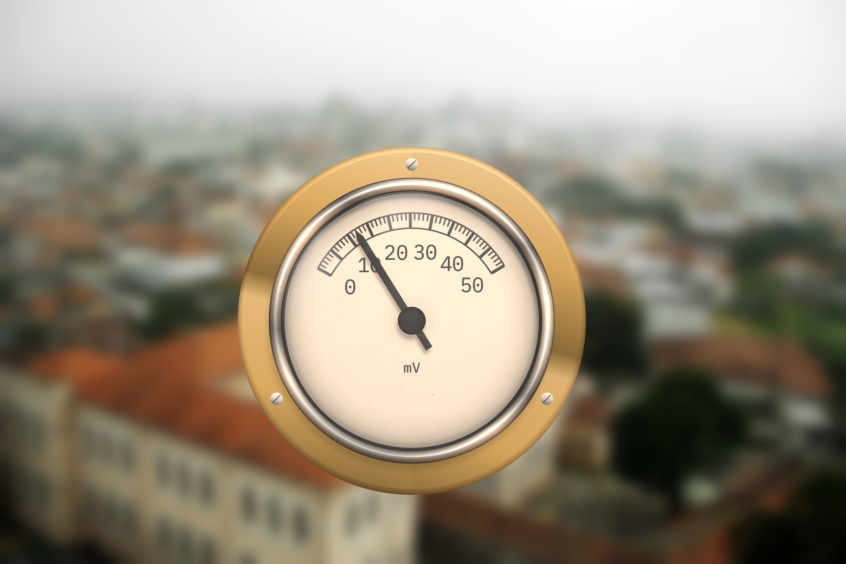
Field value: 12 mV
